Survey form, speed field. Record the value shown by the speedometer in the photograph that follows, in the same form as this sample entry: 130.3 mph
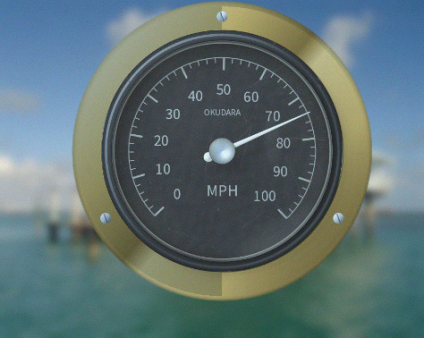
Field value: 74 mph
